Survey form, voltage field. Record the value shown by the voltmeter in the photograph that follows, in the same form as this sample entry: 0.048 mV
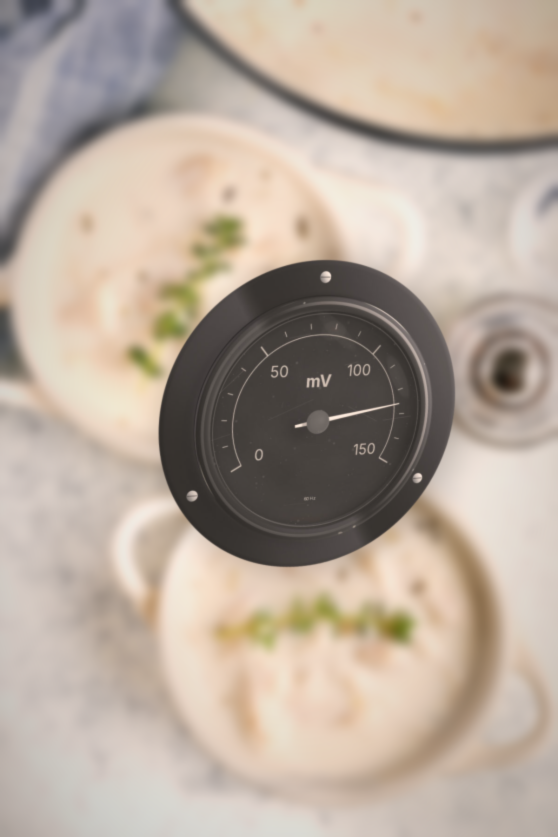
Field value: 125 mV
